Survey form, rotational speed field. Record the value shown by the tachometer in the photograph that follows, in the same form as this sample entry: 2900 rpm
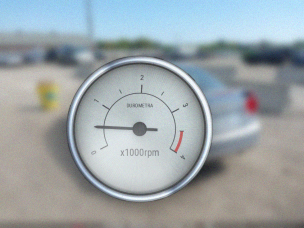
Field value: 500 rpm
